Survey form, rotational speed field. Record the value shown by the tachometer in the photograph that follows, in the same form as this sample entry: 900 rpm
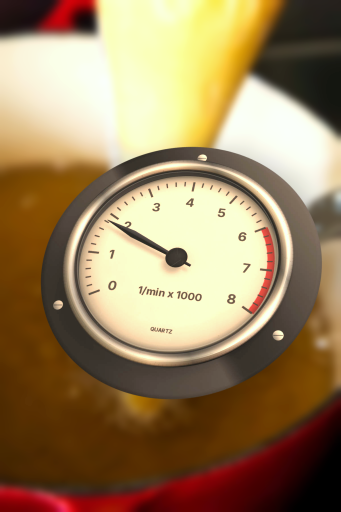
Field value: 1800 rpm
